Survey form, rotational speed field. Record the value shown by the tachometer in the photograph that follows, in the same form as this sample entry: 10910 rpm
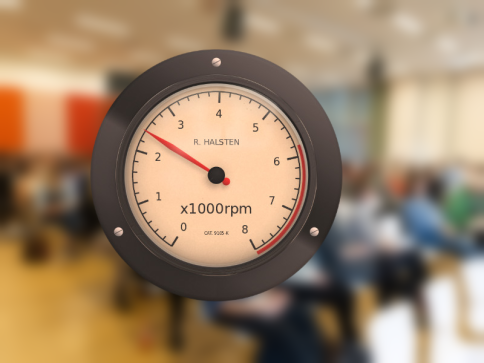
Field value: 2400 rpm
